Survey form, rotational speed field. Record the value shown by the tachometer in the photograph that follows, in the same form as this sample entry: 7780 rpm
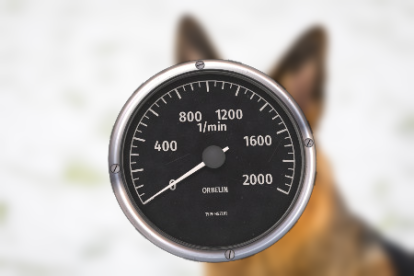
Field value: 0 rpm
